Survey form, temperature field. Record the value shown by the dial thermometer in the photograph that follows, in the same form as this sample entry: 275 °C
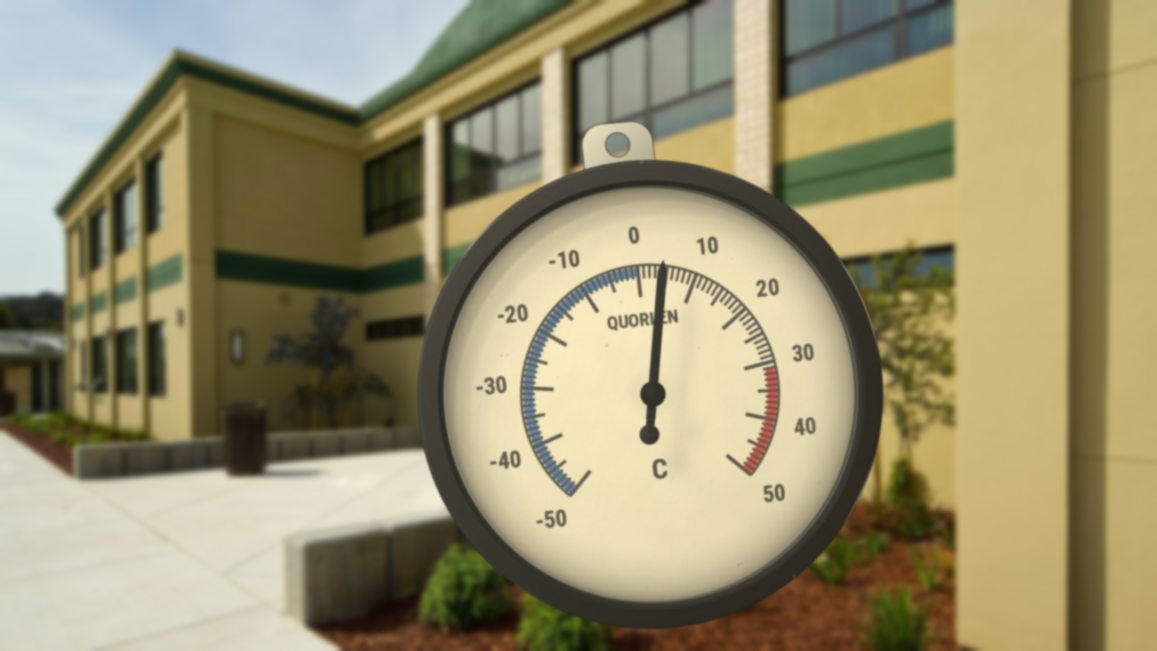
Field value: 4 °C
